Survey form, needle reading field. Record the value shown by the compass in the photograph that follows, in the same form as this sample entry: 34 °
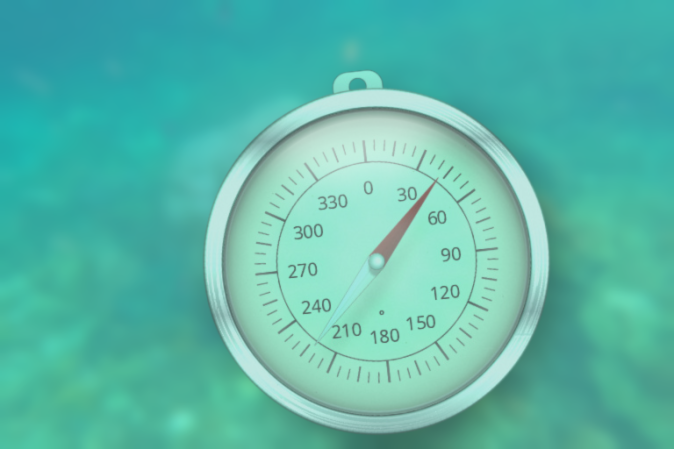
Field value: 42.5 °
